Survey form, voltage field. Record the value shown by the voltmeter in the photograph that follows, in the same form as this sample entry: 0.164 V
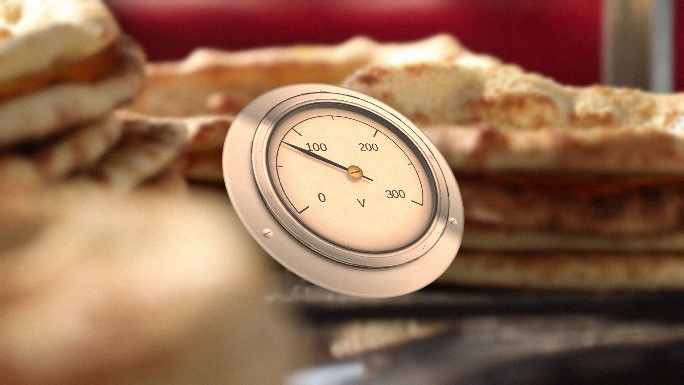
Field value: 75 V
